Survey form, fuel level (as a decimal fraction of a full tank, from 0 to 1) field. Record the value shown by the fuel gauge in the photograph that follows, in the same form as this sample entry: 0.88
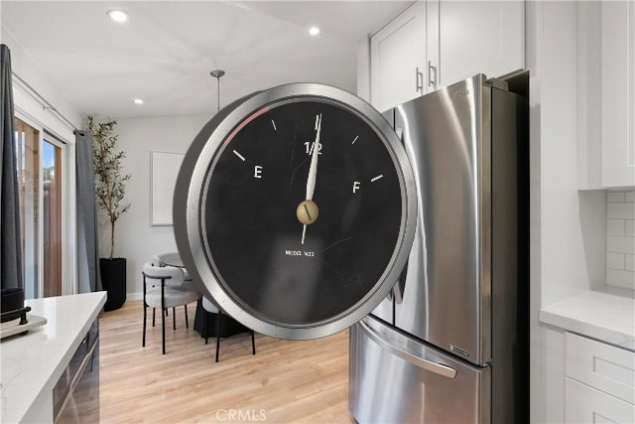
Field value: 0.5
